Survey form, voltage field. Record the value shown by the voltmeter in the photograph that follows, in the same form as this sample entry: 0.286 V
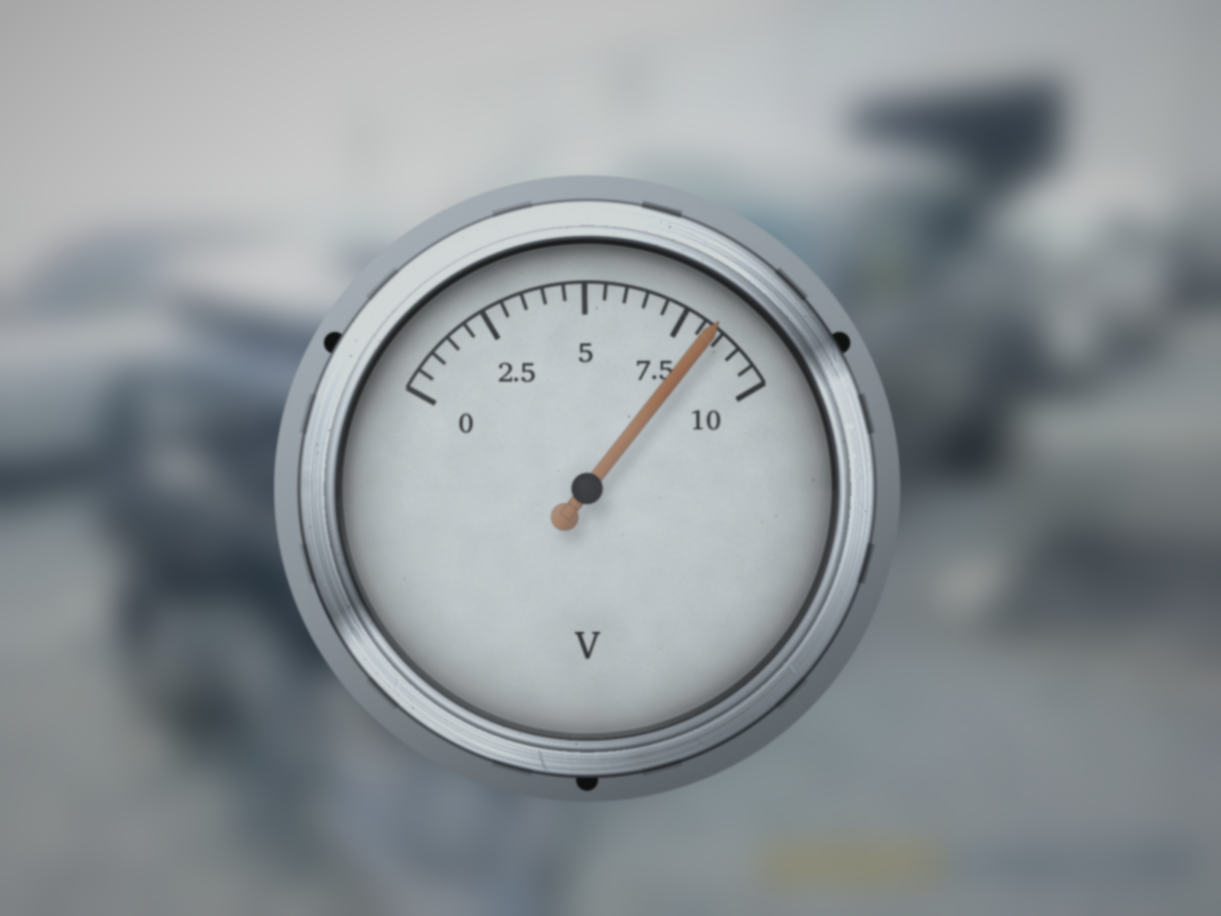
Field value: 8.25 V
